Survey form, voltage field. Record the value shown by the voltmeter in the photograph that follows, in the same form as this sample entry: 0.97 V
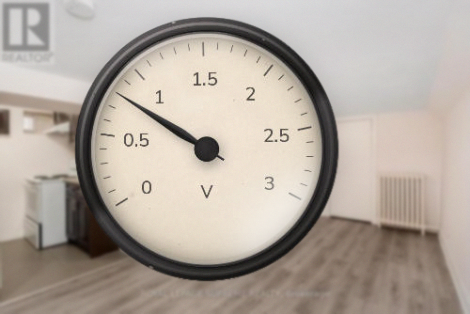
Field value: 0.8 V
